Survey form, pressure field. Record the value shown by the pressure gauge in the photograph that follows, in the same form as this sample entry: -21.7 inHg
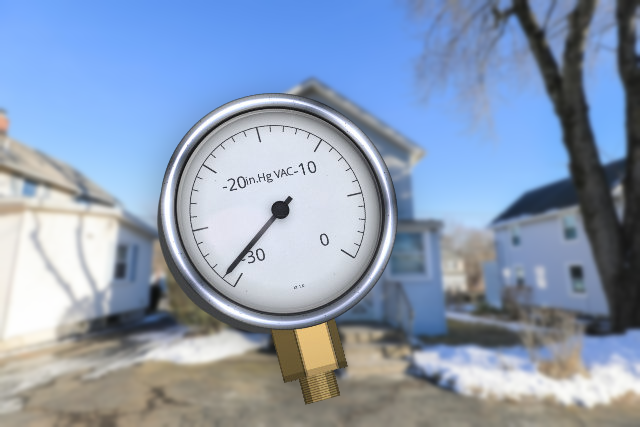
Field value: -29 inHg
